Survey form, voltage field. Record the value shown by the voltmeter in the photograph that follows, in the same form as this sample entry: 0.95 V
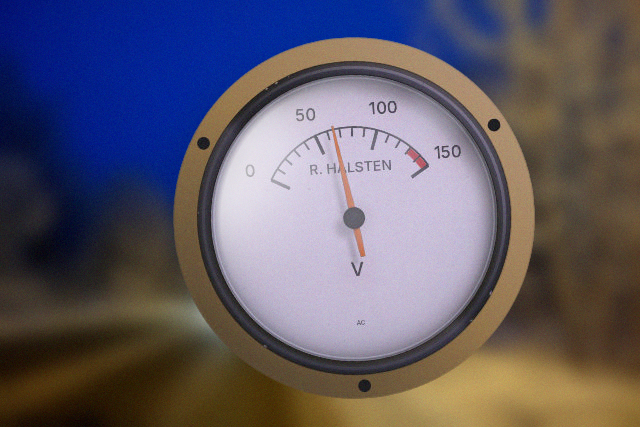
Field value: 65 V
